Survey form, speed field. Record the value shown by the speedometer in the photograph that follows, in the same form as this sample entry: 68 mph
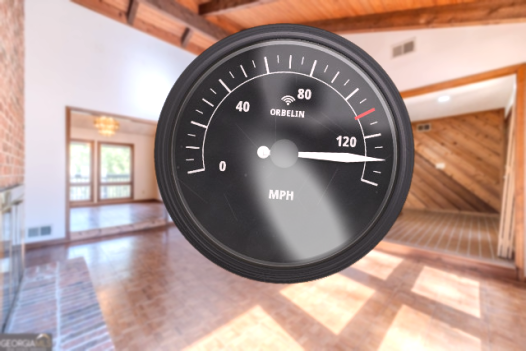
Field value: 130 mph
